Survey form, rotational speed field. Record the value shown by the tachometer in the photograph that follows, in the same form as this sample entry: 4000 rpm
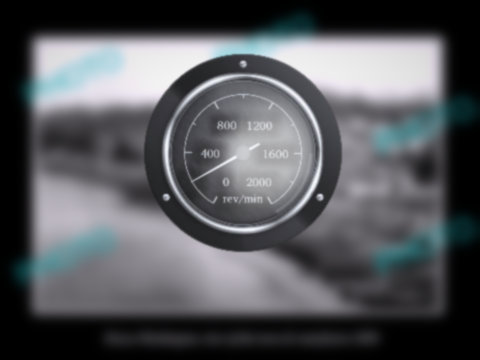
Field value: 200 rpm
